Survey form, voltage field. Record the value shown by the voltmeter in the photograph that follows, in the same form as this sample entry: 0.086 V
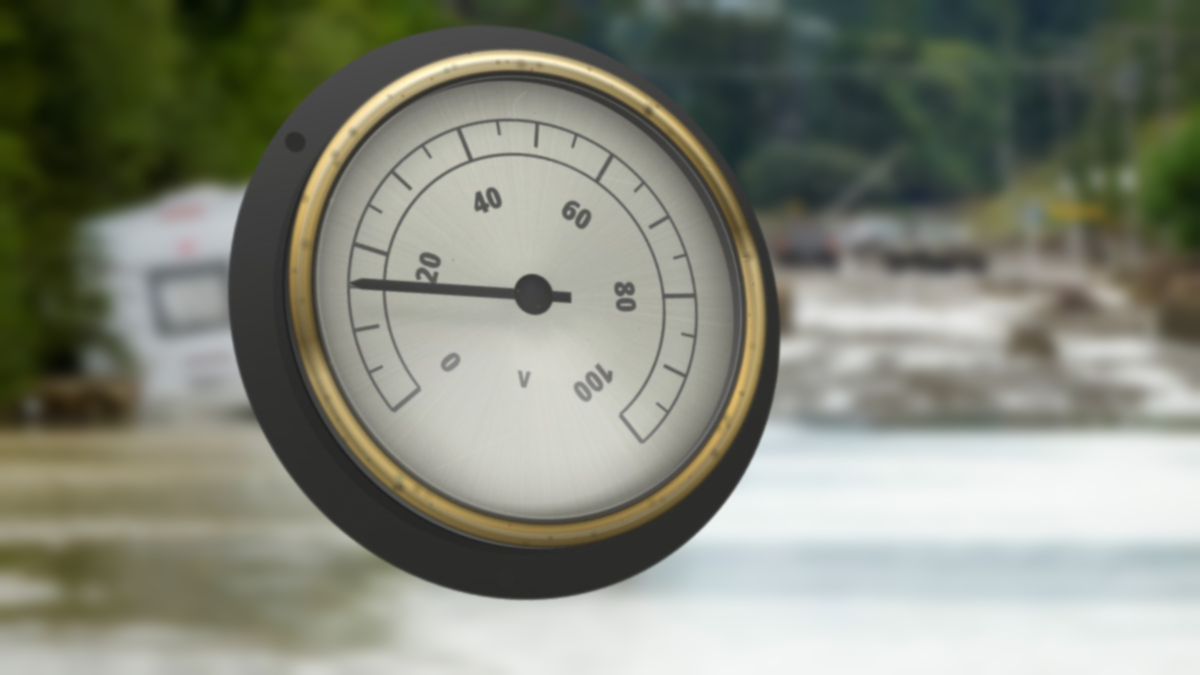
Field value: 15 V
